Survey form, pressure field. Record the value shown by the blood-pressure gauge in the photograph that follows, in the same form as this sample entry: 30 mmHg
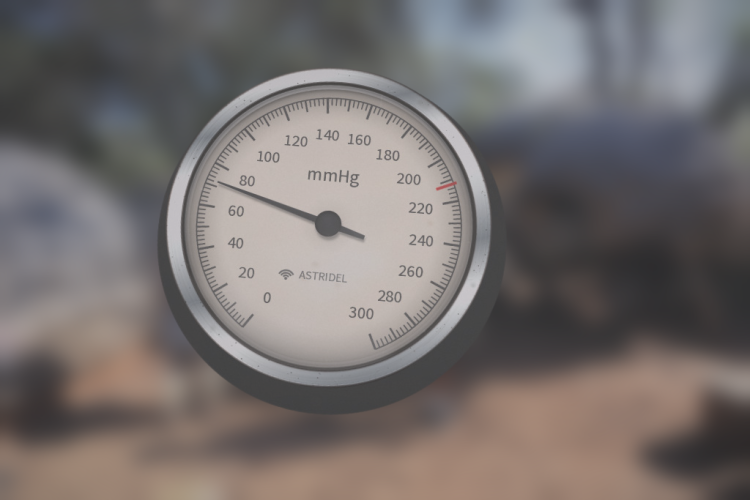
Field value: 72 mmHg
